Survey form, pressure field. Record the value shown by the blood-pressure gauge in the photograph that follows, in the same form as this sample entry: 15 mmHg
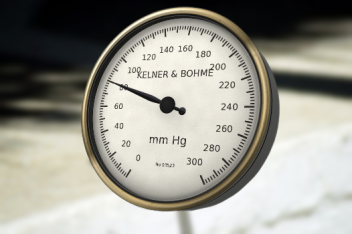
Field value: 80 mmHg
